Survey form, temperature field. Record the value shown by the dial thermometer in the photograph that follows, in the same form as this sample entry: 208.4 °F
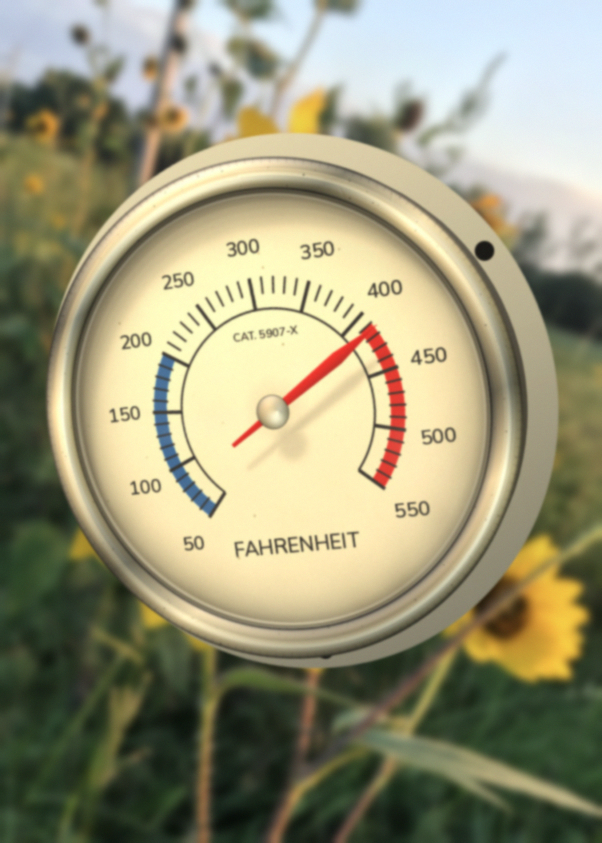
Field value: 415 °F
